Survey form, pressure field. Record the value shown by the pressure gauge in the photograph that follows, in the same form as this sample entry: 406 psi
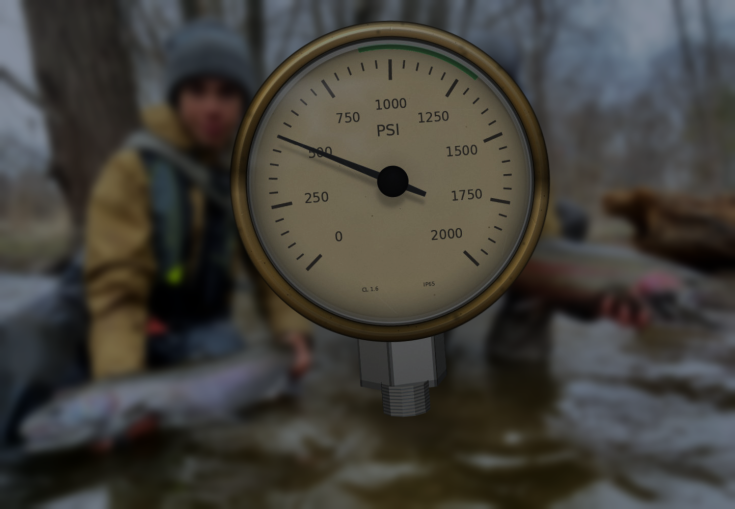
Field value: 500 psi
